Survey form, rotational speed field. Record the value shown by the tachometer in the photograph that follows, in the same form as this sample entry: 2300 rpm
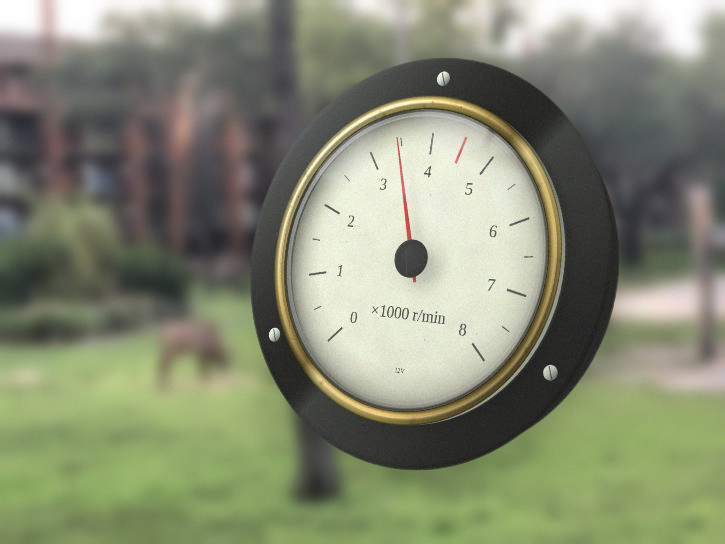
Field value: 3500 rpm
